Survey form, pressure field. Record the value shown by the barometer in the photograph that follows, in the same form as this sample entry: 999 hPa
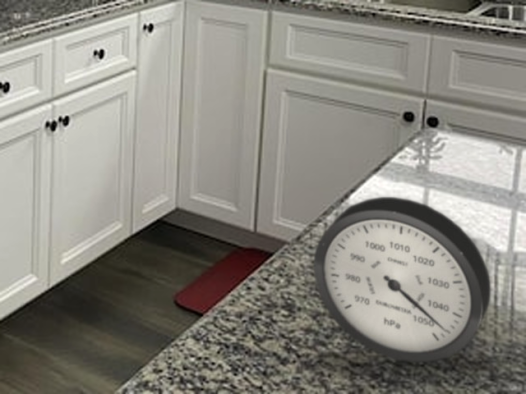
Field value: 1046 hPa
